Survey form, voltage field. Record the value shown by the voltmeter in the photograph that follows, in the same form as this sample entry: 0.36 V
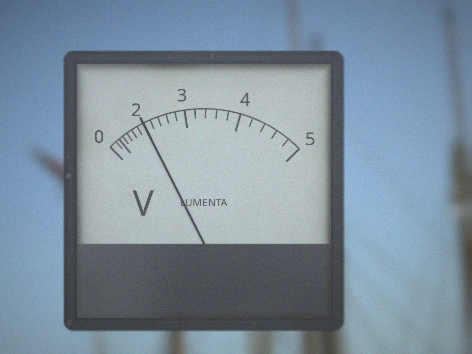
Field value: 2 V
